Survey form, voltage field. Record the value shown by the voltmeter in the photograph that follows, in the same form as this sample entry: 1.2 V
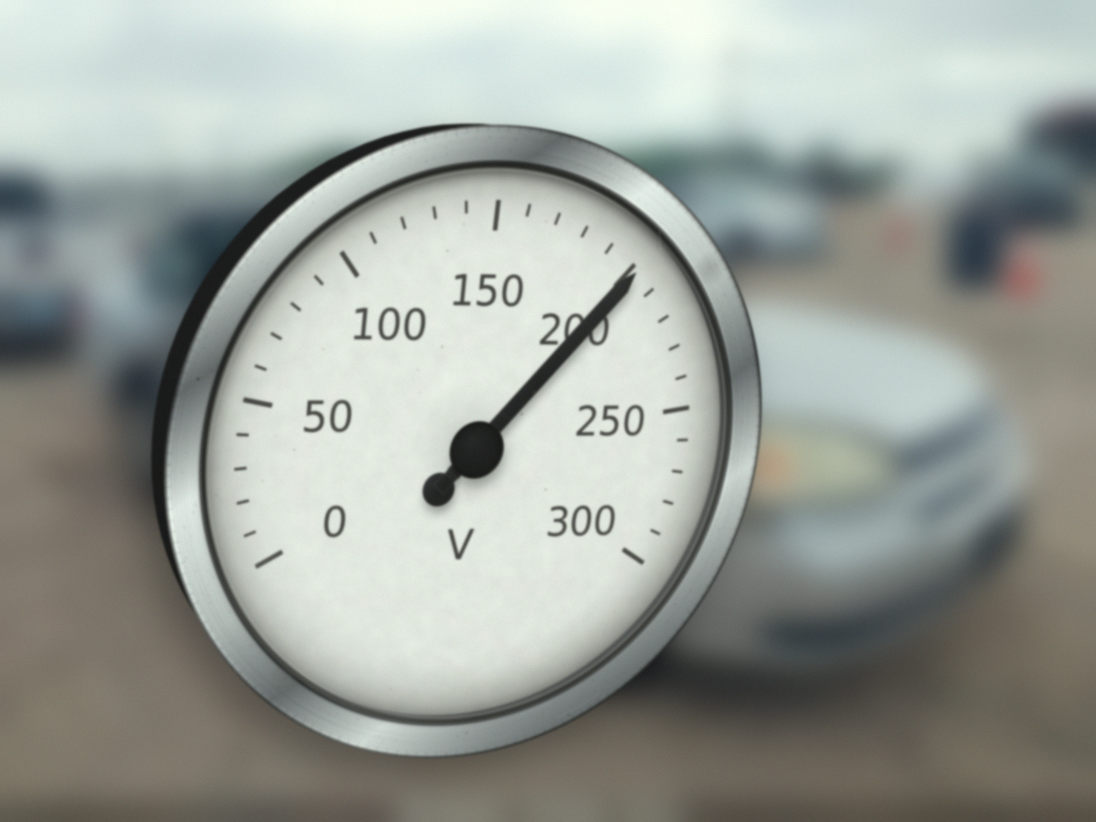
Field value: 200 V
